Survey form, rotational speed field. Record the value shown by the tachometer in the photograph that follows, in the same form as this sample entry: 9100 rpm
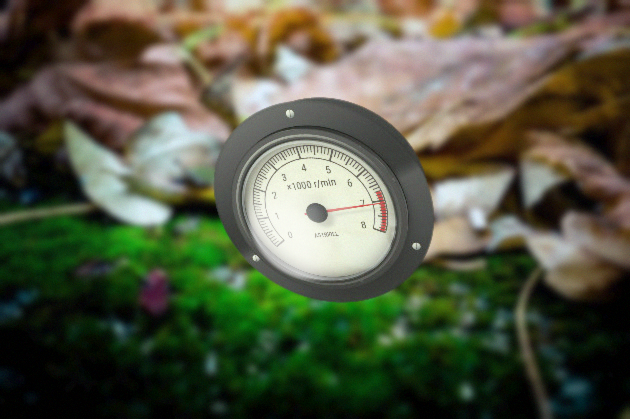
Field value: 7000 rpm
